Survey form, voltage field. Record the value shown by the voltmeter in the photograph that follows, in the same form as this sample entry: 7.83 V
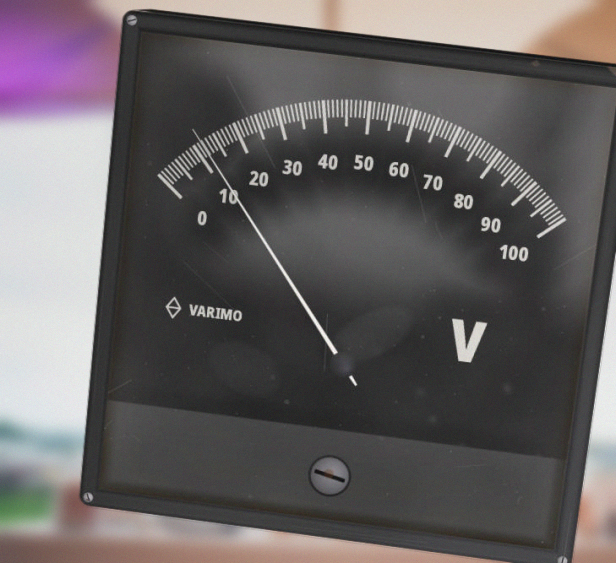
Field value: 12 V
